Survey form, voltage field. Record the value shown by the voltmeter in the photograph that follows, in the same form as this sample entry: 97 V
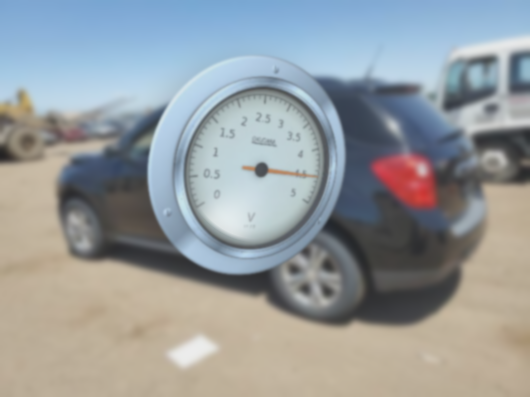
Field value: 4.5 V
